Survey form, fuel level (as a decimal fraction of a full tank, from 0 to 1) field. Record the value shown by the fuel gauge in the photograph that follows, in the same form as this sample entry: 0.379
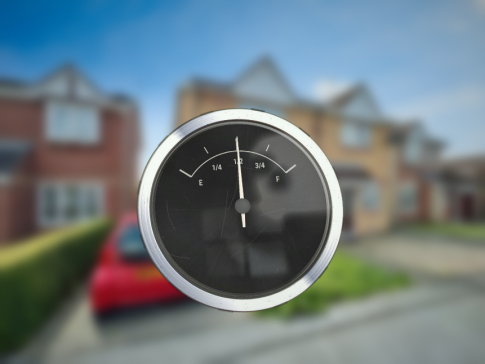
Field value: 0.5
